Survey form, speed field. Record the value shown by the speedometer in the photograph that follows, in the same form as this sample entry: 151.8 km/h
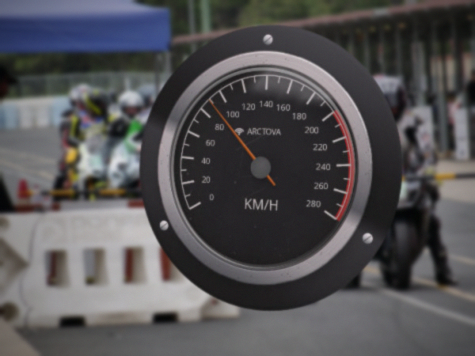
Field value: 90 km/h
